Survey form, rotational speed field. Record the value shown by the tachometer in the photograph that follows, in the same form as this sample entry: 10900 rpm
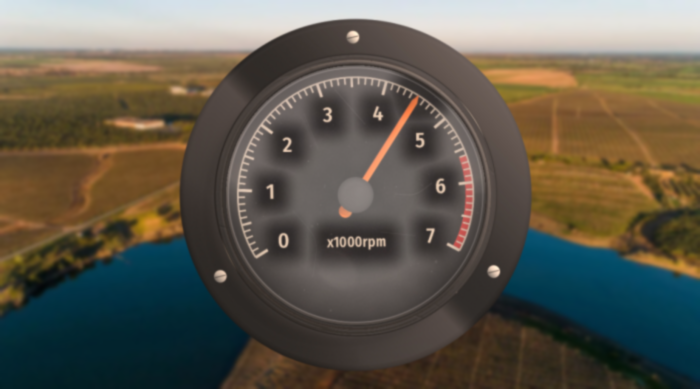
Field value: 4500 rpm
